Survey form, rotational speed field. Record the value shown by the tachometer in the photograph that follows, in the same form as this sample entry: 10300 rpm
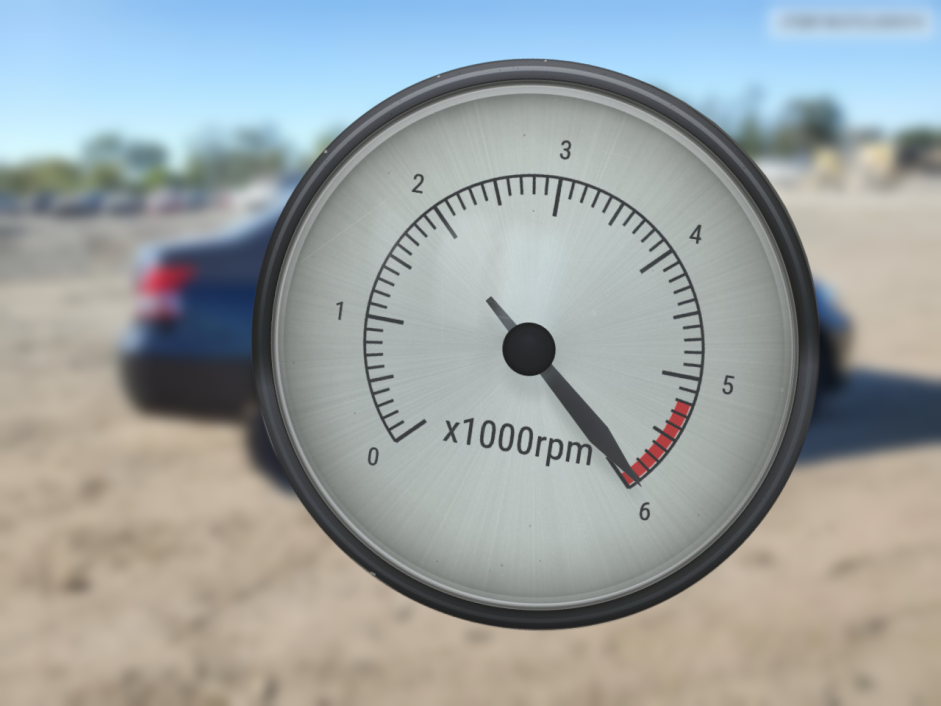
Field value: 5900 rpm
